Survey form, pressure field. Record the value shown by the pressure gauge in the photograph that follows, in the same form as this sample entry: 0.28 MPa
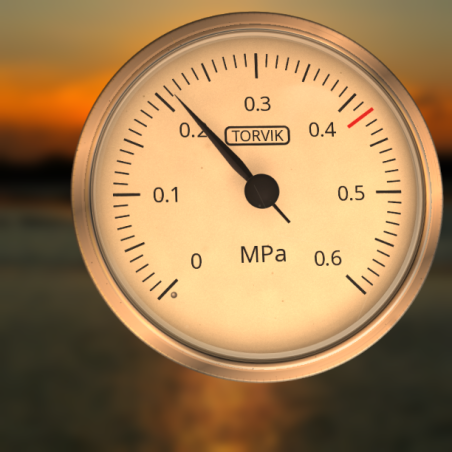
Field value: 0.21 MPa
